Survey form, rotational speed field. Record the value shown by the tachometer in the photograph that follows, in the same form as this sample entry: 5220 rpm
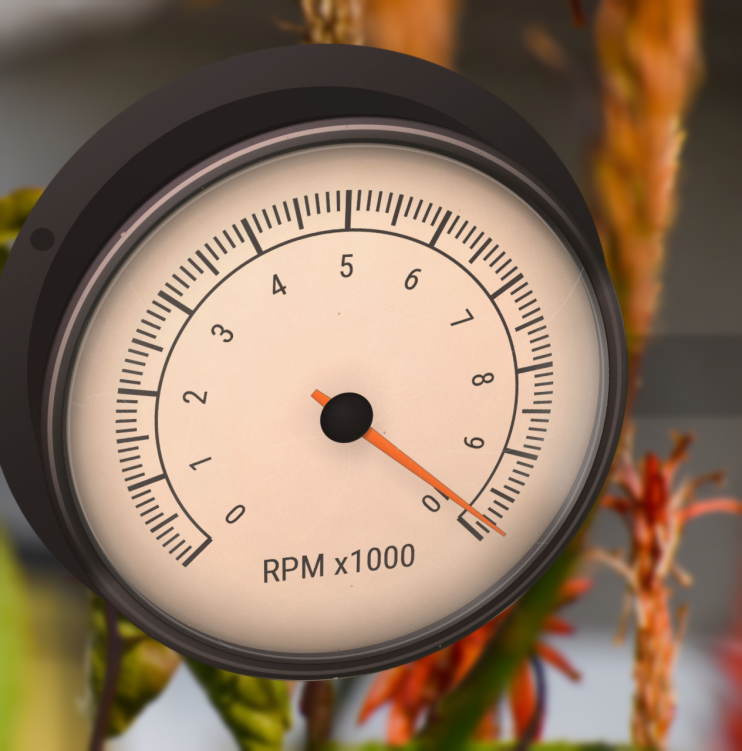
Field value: 9800 rpm
